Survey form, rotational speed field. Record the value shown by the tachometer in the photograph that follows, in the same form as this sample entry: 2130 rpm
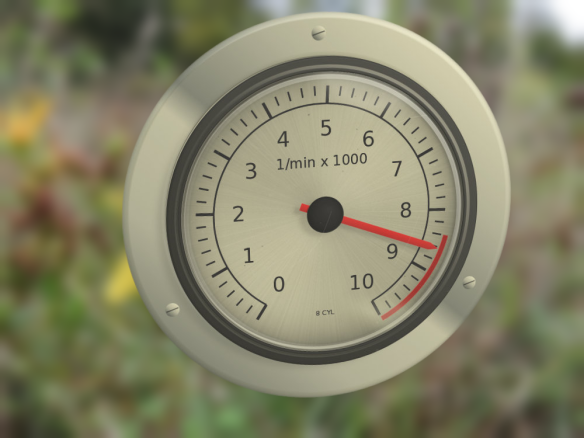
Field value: 8600 rpm
